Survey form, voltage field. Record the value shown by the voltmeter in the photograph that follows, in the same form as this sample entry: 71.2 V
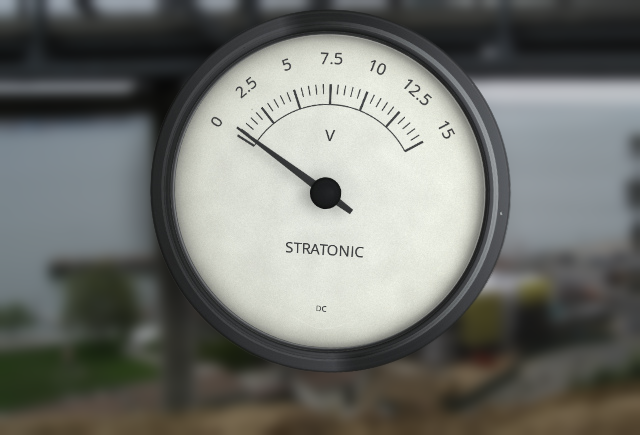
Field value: 0.5 V
